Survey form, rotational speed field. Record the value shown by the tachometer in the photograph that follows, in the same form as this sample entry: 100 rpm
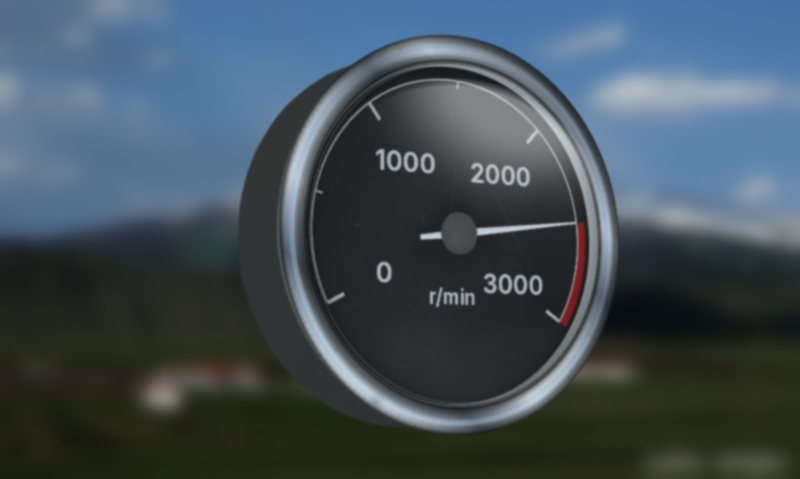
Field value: 2500 rpm
